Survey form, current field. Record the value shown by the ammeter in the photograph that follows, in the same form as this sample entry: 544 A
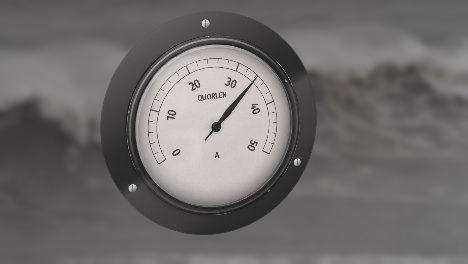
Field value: 34 A
